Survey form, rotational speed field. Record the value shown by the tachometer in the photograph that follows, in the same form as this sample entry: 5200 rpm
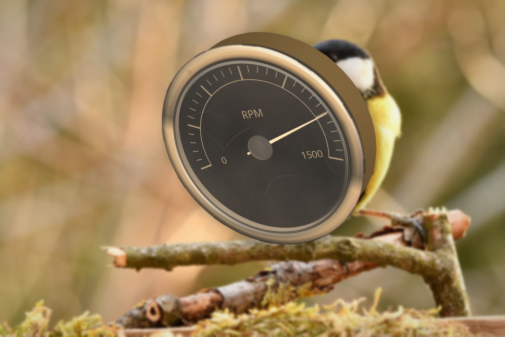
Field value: 1250 rpm
